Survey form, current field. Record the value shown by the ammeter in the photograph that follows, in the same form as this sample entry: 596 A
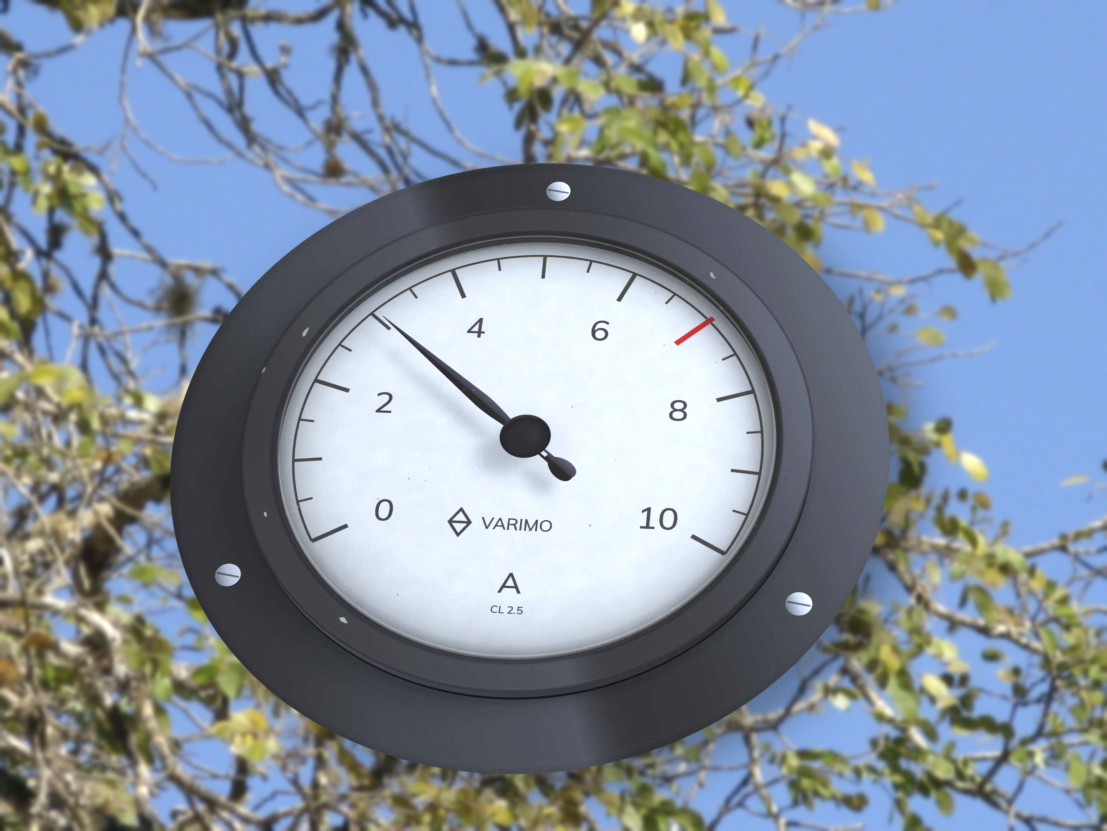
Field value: 3 A
